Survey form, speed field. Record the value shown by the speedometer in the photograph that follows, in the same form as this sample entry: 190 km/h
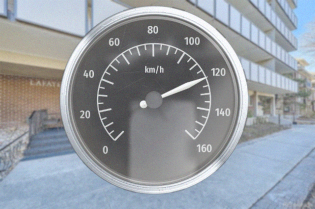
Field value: 120 km/h
